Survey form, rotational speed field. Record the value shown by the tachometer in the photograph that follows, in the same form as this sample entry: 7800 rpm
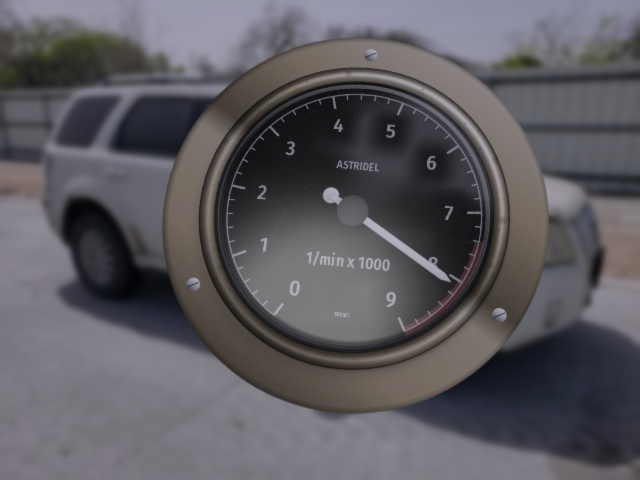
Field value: 8100 rpm
